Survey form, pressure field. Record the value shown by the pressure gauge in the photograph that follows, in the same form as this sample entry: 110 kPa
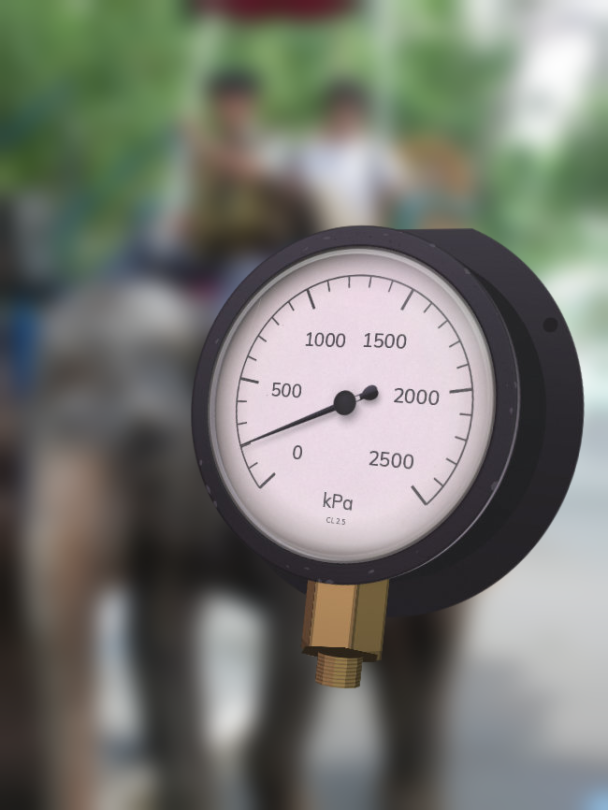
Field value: 200 kPa
